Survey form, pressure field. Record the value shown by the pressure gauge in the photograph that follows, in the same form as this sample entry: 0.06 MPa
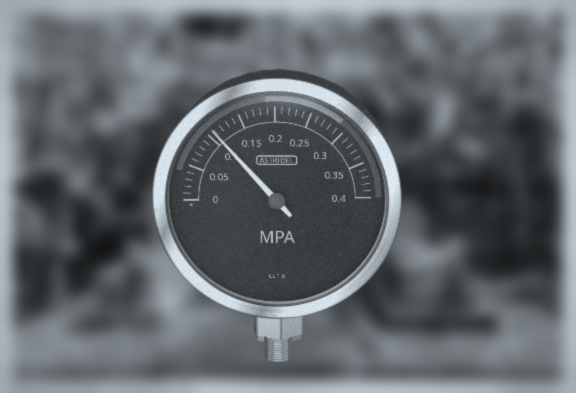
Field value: 0.11 MPa
